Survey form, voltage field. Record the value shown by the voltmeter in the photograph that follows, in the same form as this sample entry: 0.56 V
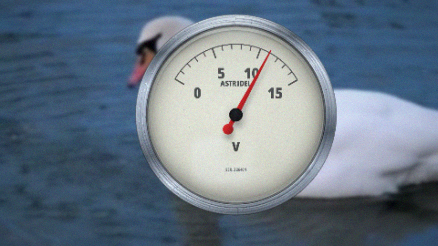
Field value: 11 V
